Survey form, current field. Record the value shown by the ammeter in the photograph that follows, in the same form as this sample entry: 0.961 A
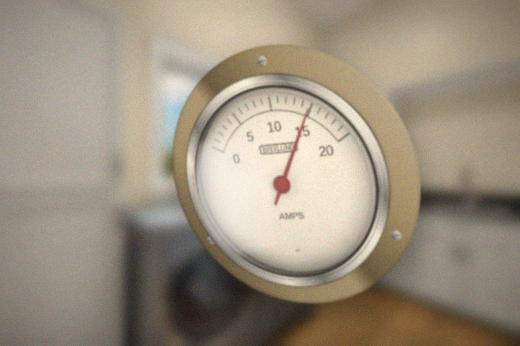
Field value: 15 A
